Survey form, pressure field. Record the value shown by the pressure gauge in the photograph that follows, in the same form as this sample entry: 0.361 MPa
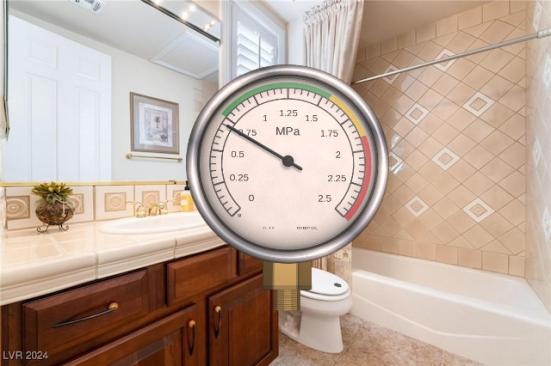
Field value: 0.7 MPa
